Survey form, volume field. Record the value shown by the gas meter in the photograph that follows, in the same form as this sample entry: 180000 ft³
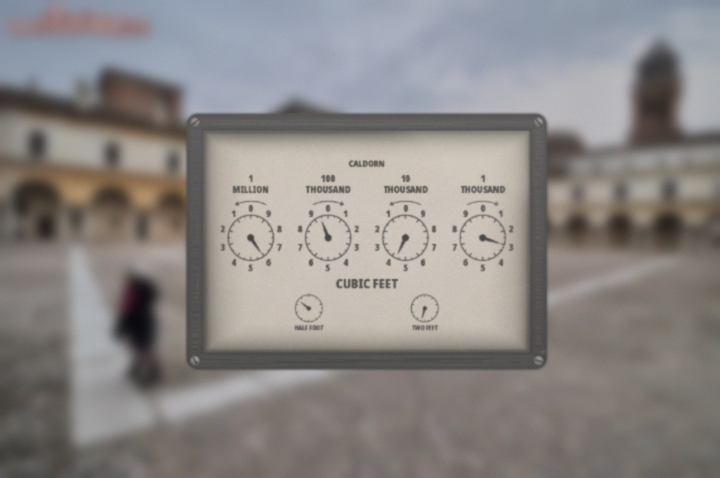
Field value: 594300 ft³
